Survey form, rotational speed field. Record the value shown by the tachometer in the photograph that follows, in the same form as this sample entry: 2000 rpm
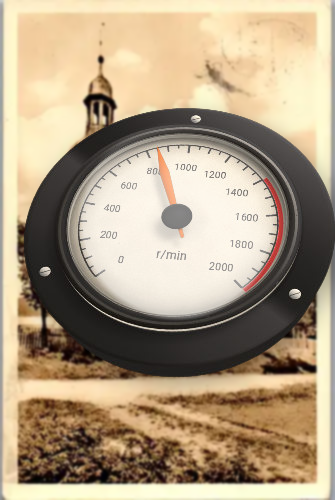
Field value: 850 rpm
